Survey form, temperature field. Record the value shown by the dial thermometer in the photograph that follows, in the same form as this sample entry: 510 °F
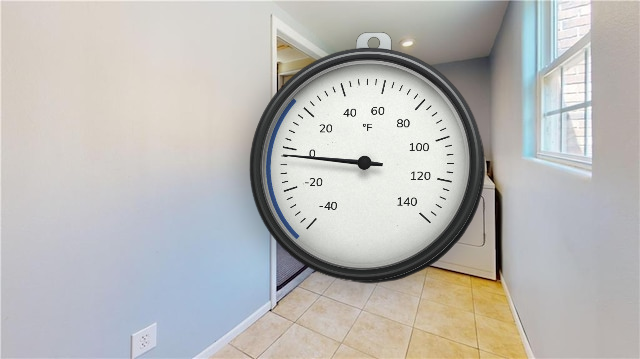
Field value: -4 °F
